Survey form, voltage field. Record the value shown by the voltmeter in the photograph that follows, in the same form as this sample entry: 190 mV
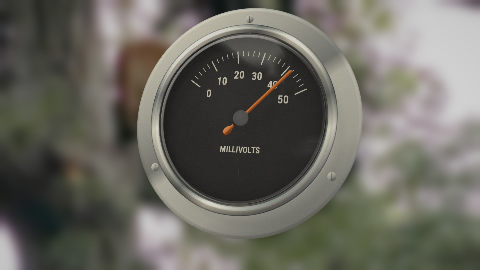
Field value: 42 mV
